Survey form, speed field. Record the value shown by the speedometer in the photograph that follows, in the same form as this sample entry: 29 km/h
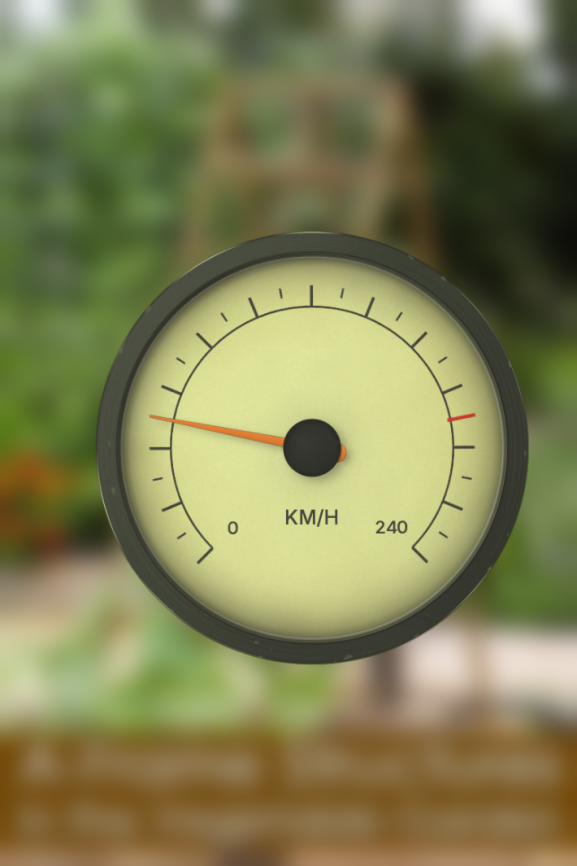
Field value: 50 km/h
